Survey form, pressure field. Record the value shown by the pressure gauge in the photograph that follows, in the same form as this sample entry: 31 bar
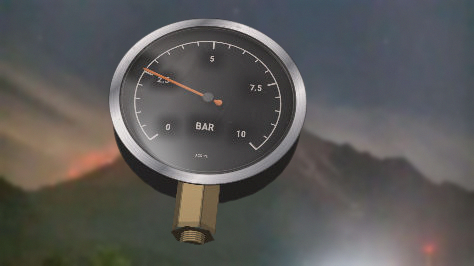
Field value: 2.5 bar
